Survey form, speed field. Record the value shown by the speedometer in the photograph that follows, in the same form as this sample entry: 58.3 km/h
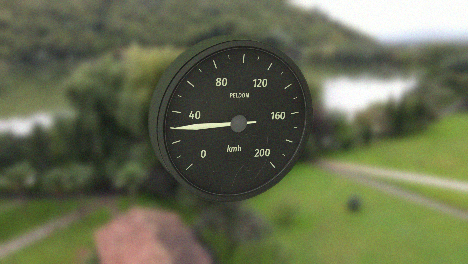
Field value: 30 km/h
